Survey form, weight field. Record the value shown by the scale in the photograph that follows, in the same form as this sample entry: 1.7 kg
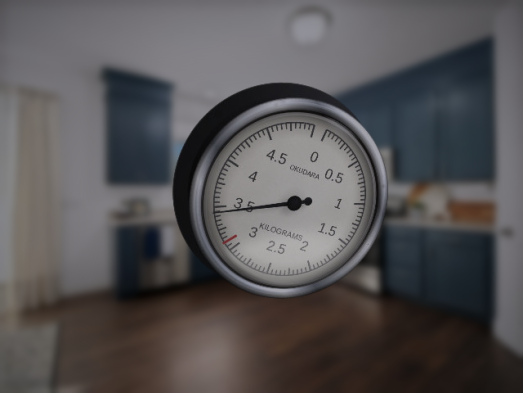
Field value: 3.45 kg
